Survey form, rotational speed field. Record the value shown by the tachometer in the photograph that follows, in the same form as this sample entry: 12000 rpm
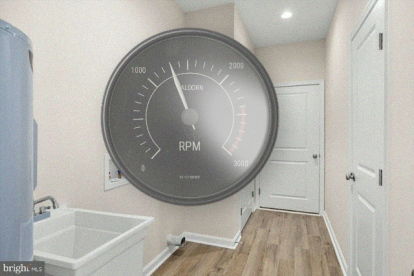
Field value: 1300 rpm
